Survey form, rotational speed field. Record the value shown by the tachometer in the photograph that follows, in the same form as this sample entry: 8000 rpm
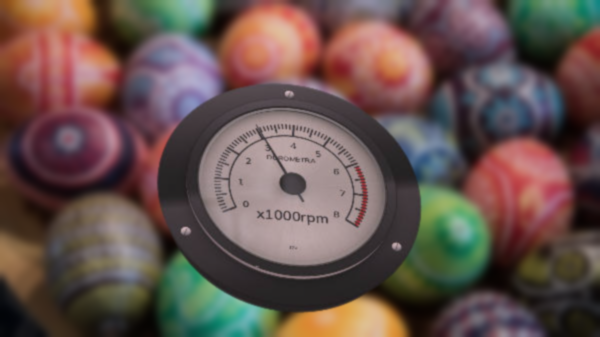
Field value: 3000 rpm
